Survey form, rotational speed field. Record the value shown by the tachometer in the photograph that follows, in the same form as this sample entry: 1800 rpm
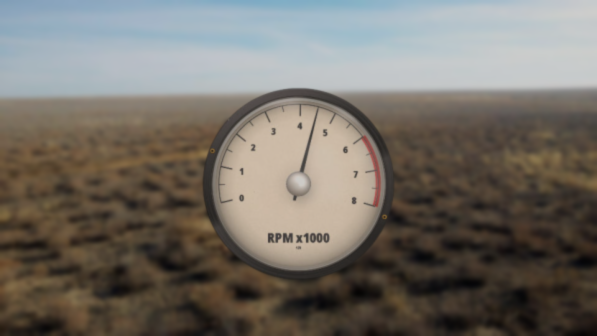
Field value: 4500 rpm
